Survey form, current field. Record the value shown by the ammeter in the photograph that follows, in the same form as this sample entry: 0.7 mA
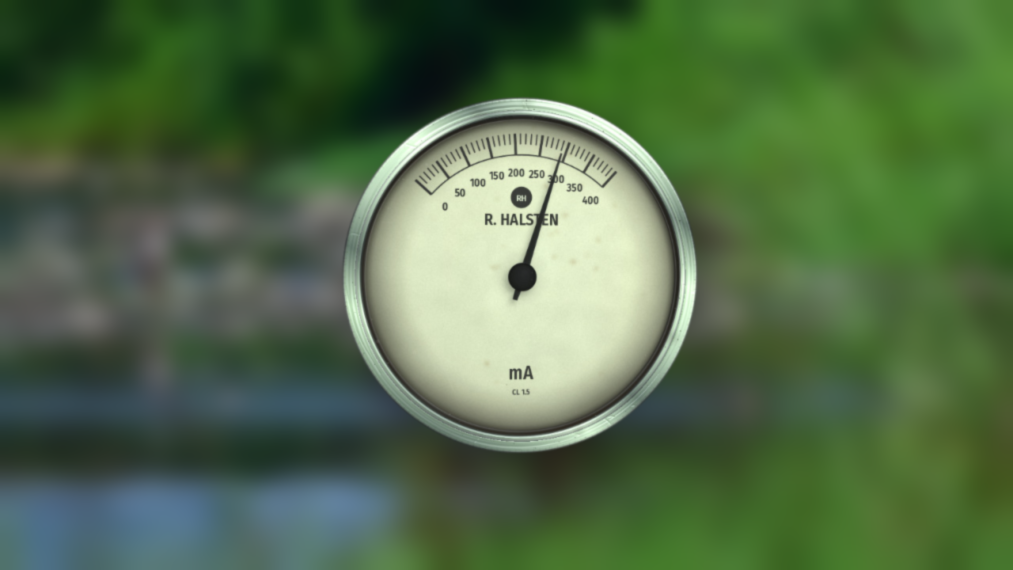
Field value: 290 mA
